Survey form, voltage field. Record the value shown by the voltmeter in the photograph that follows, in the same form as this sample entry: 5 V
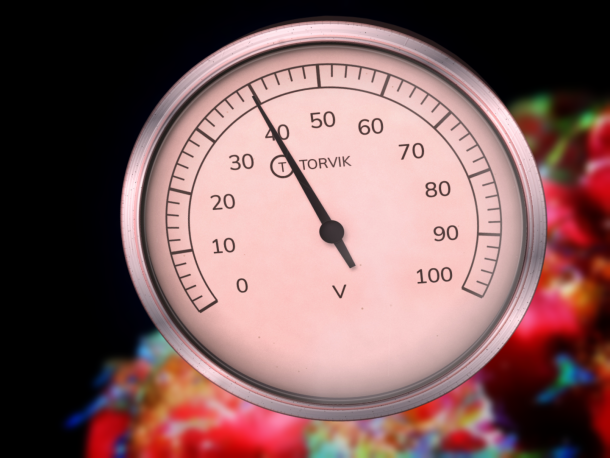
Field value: 40 V
